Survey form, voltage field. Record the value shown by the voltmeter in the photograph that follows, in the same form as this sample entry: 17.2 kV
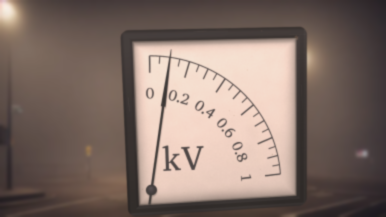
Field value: 0.1 kV
